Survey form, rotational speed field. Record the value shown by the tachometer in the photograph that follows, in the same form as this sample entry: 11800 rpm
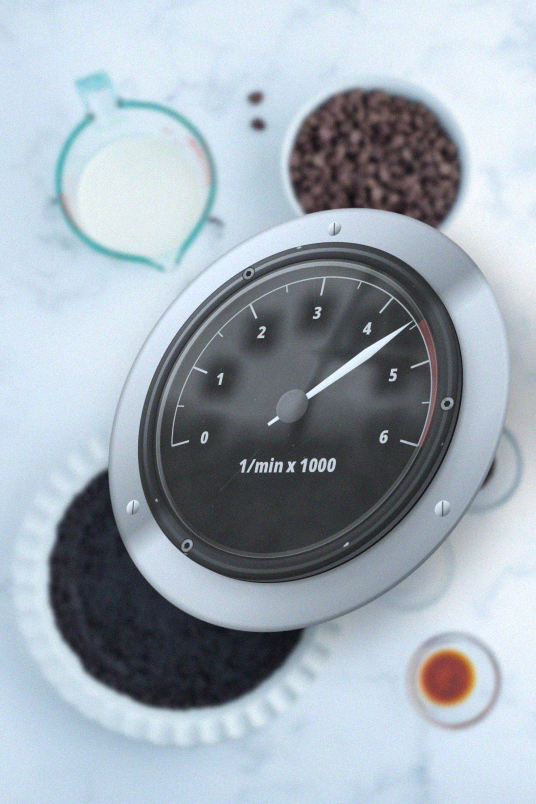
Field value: 4500 rpm
